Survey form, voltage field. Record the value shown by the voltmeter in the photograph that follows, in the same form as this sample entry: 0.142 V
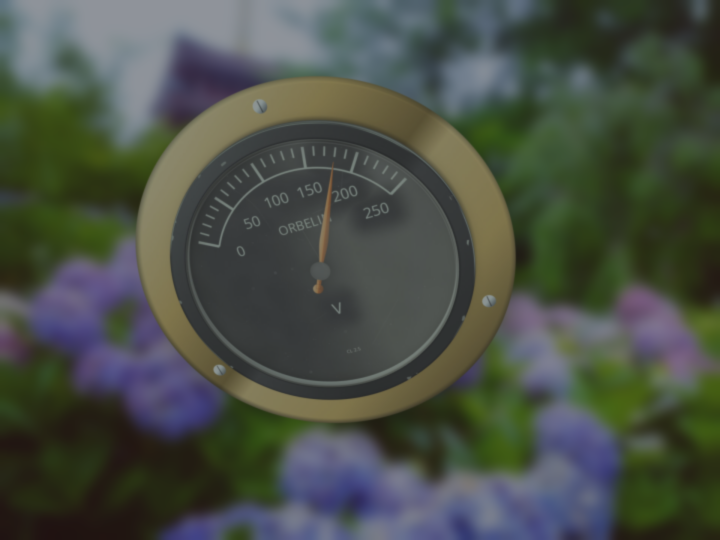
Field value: 180 V
